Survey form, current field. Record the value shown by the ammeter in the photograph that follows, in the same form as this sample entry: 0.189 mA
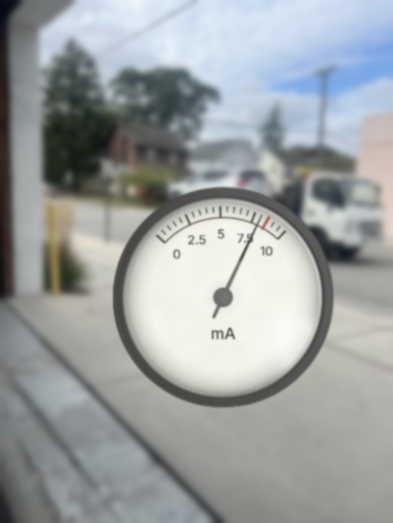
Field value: 8 mA
